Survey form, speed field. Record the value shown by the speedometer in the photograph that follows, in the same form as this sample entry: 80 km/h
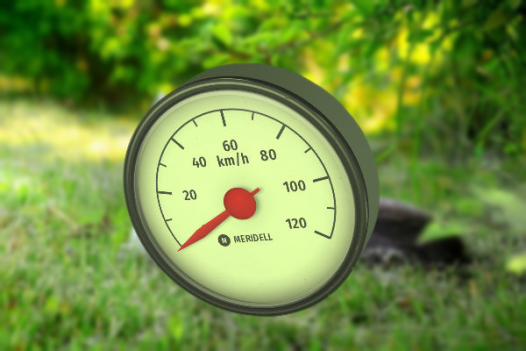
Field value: 0 km/h
